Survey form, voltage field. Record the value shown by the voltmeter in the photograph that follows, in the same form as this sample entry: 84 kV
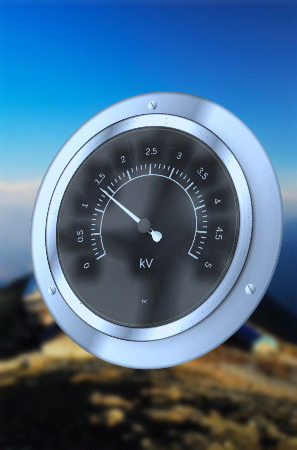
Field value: 1.4 kV
